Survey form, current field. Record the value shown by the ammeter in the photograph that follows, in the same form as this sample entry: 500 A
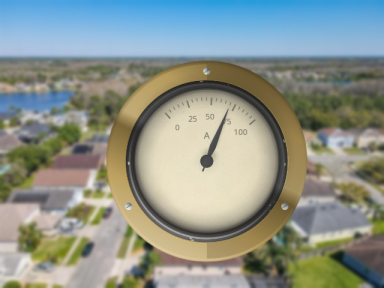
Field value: 70 A
